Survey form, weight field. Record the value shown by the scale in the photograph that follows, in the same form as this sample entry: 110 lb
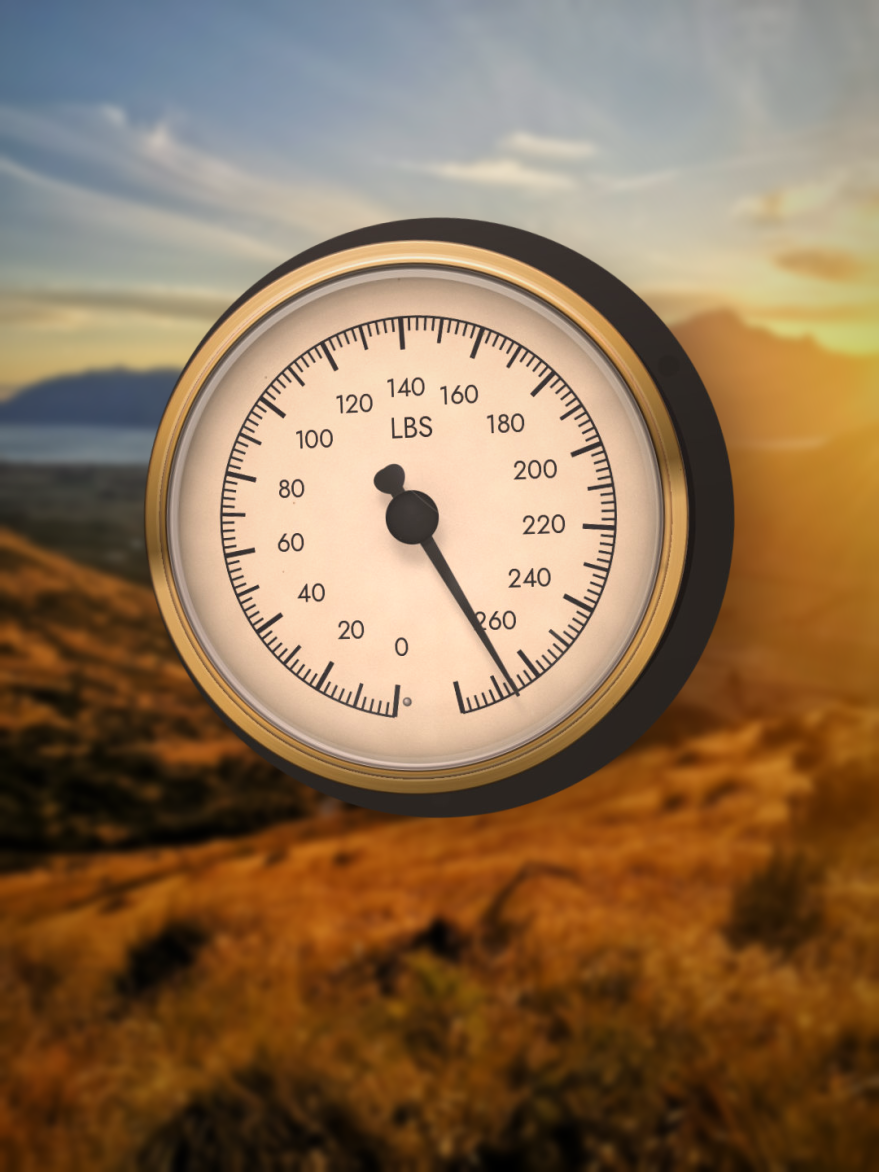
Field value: 266 lb
